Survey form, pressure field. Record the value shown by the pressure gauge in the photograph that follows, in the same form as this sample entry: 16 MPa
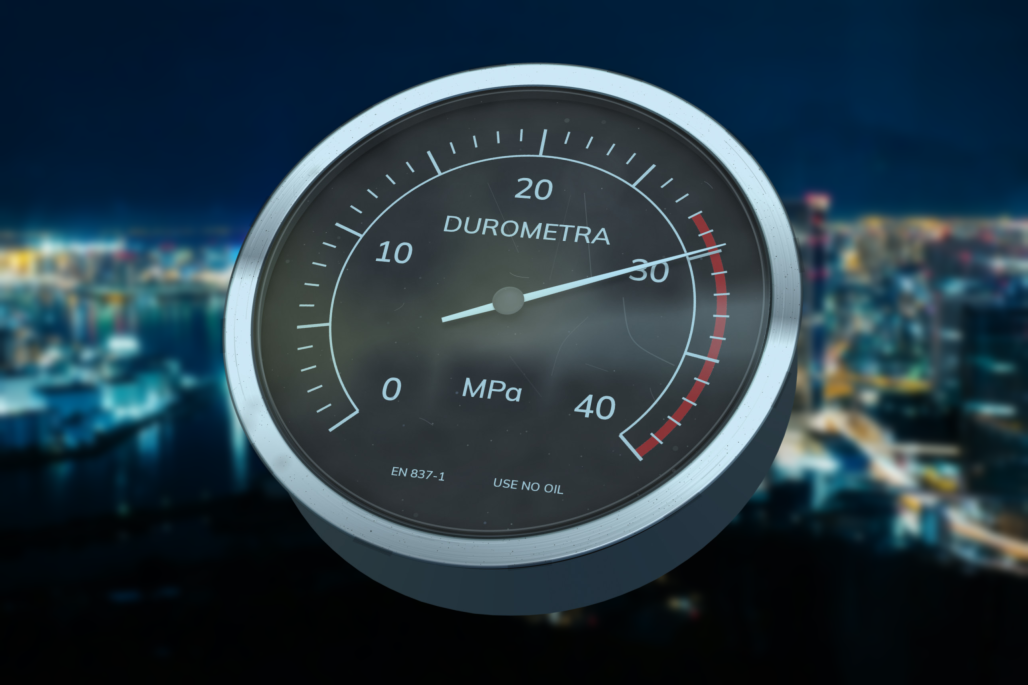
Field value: 30 MPa
